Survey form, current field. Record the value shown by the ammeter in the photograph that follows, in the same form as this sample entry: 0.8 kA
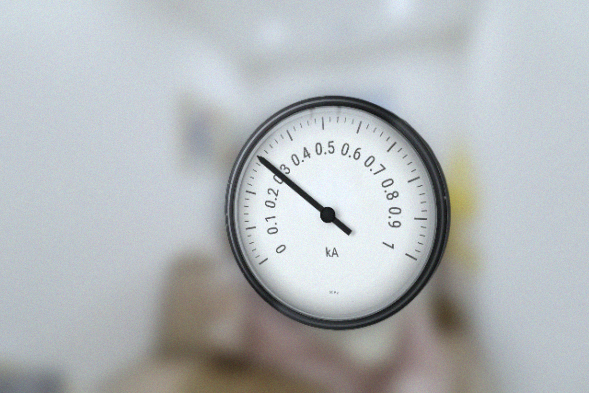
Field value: 0.3 kA
